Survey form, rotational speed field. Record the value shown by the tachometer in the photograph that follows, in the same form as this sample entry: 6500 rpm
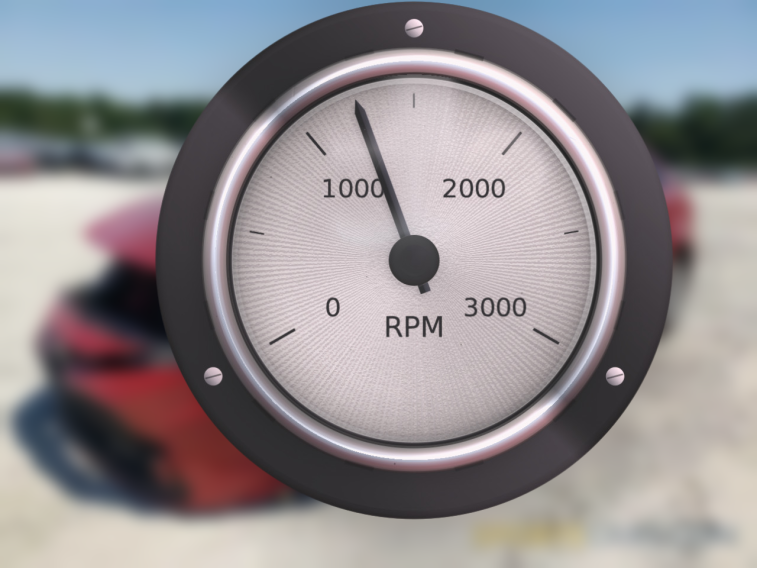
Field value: 1250 rpm
